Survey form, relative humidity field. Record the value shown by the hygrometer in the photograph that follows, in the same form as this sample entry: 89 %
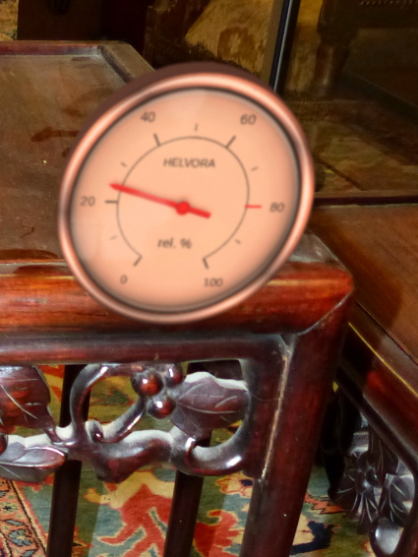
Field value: 25 %
